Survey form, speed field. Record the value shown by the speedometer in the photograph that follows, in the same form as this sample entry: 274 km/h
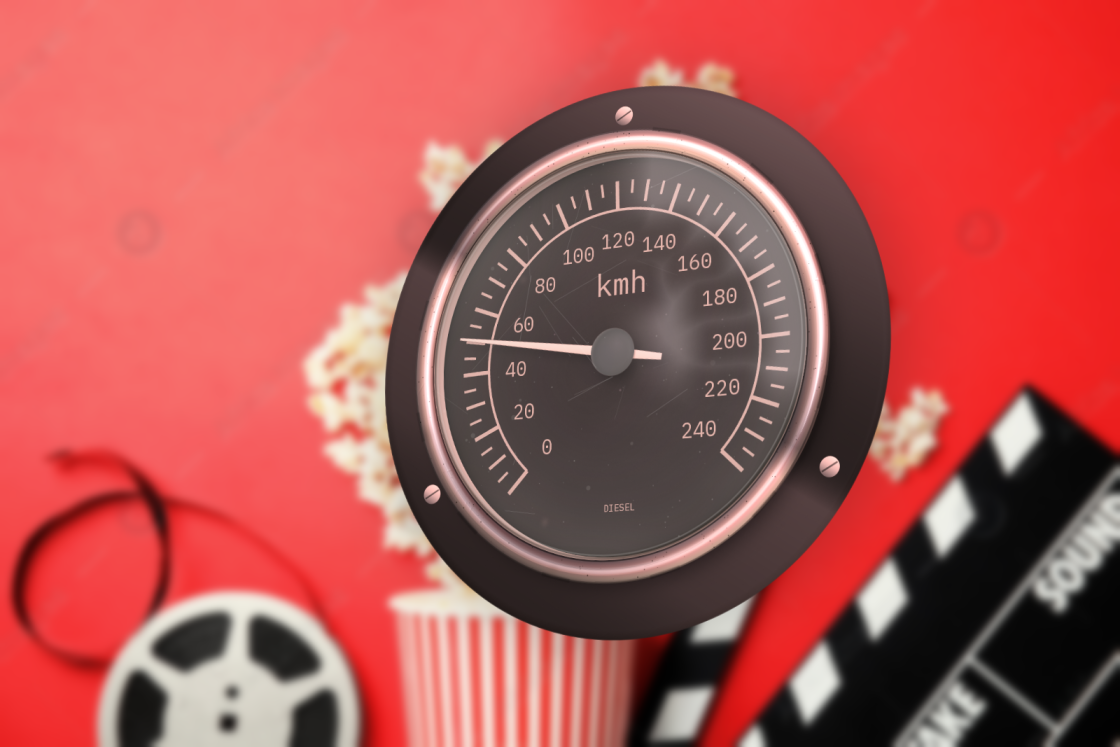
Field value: 50 km/h
